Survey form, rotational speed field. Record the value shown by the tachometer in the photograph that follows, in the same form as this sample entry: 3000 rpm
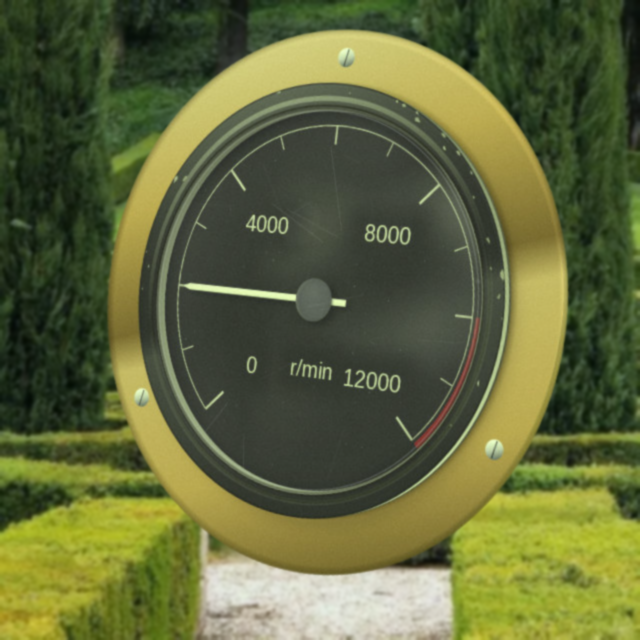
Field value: 2000 rpm
